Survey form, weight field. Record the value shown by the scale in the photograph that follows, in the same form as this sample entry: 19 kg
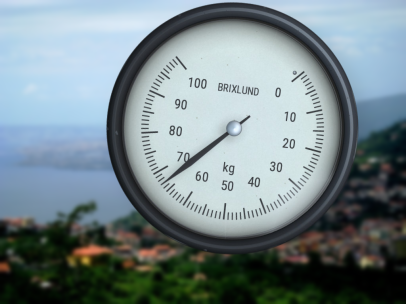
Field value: 67 kg
